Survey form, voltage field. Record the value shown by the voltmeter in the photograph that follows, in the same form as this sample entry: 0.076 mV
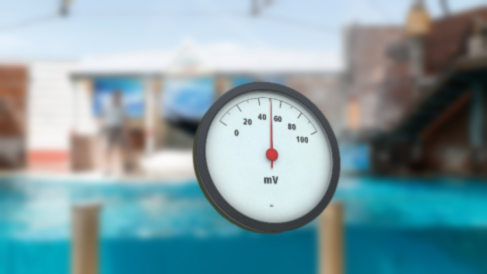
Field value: 50 mV
